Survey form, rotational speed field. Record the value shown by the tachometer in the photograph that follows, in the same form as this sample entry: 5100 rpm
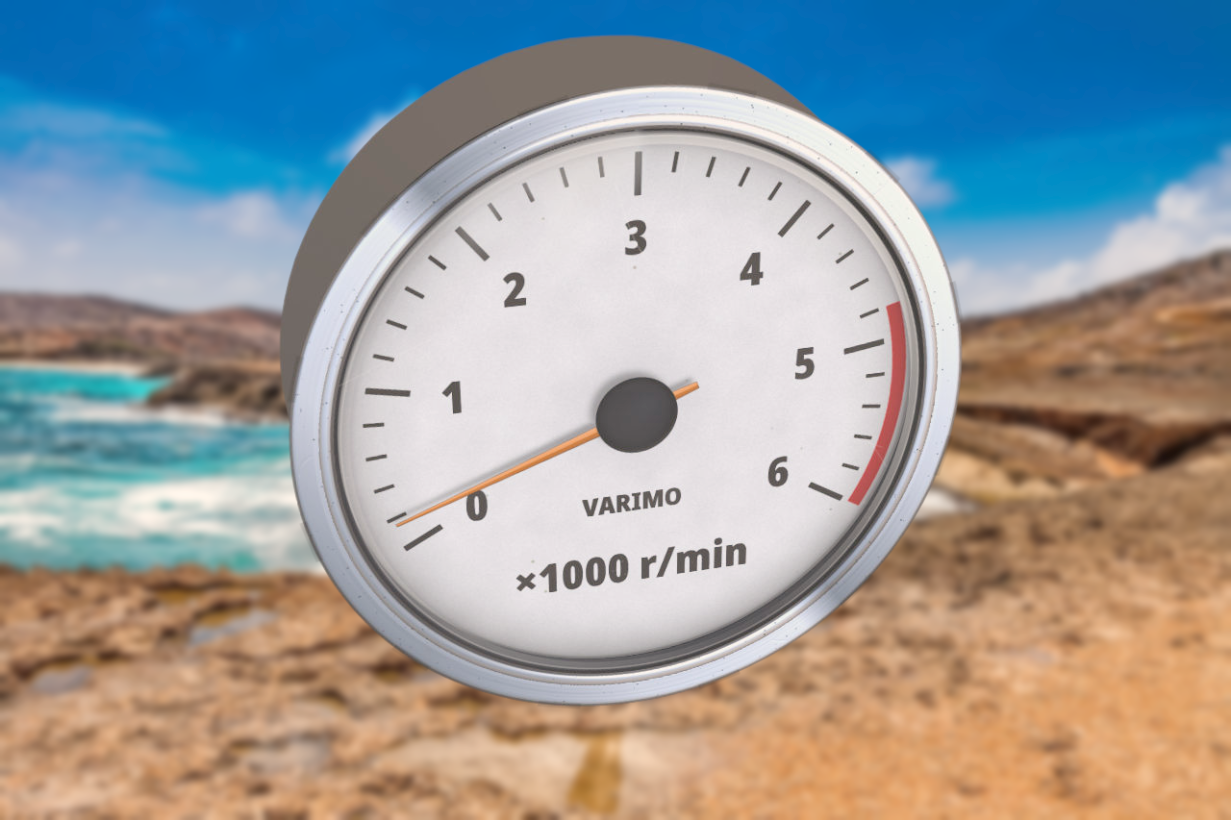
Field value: 200 rpm
